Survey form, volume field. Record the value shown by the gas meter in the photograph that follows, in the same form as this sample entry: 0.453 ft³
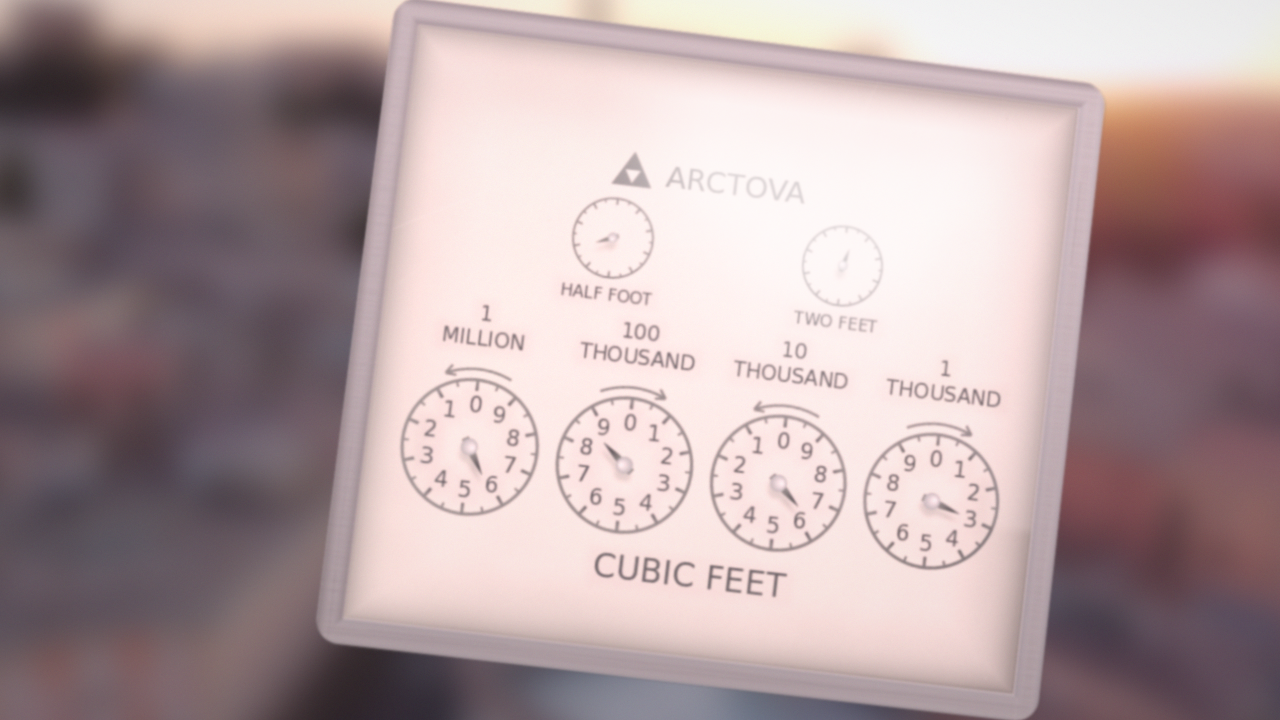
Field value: 586300 ft³
